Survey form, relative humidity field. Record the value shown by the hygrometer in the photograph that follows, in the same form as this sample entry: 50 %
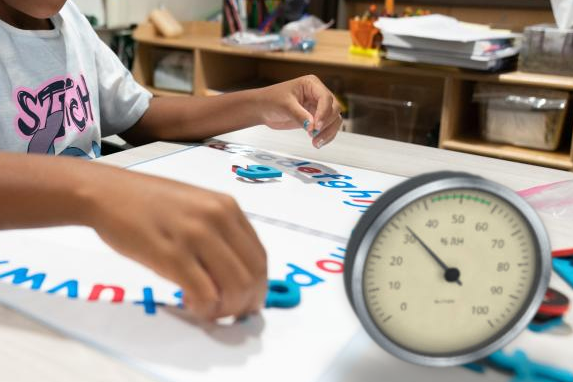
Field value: 32 %
